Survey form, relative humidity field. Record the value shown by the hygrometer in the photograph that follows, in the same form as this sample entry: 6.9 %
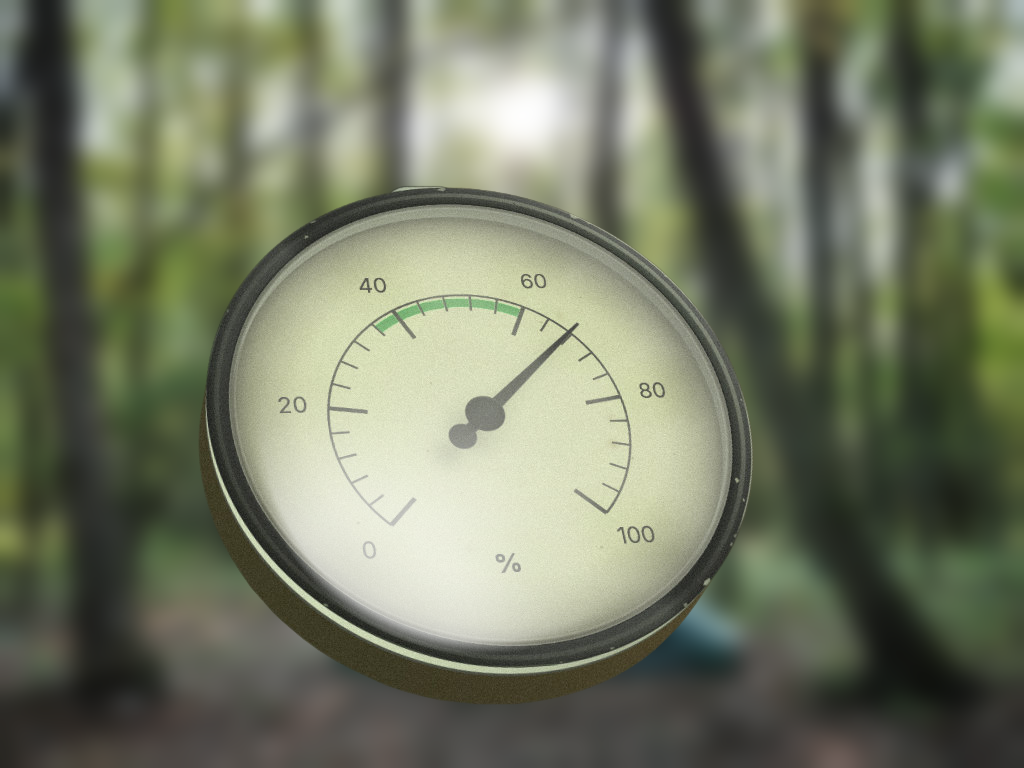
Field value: 68 %
